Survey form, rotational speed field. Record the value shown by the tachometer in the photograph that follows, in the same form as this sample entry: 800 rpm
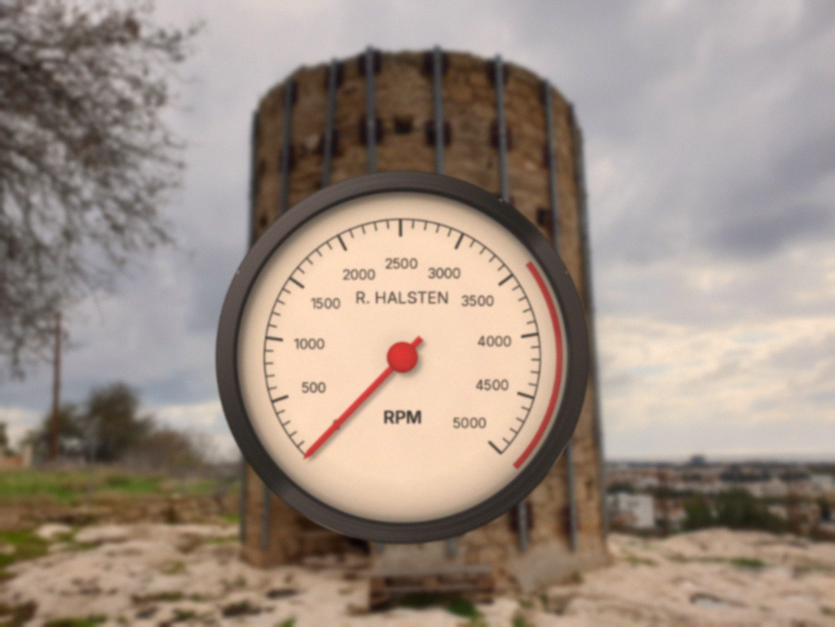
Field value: 0 rpm
